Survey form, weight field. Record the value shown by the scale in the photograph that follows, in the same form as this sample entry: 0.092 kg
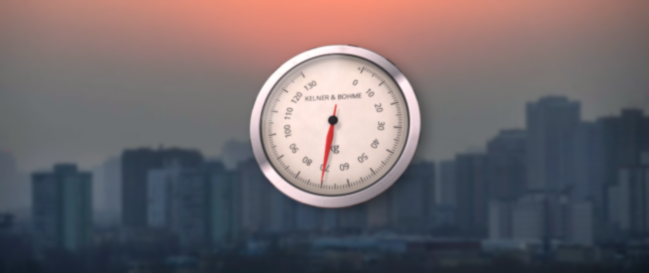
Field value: 70 kg
